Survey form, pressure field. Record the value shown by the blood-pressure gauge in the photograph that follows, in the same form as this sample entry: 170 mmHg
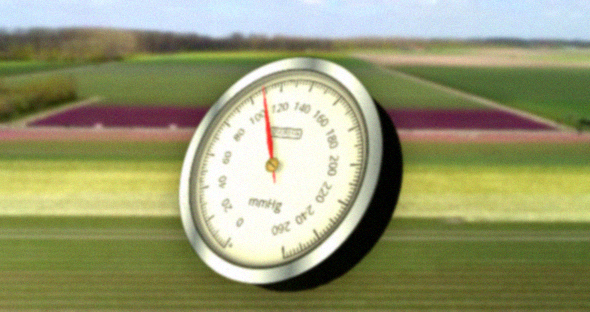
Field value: 110 mmHg
